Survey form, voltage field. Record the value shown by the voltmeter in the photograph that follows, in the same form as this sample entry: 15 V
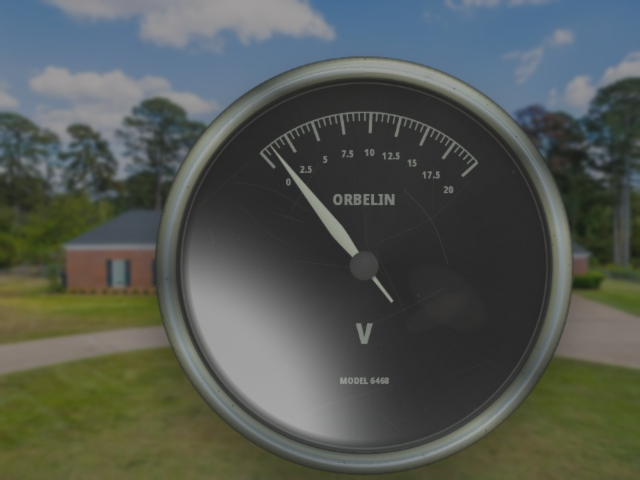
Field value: 1 V
